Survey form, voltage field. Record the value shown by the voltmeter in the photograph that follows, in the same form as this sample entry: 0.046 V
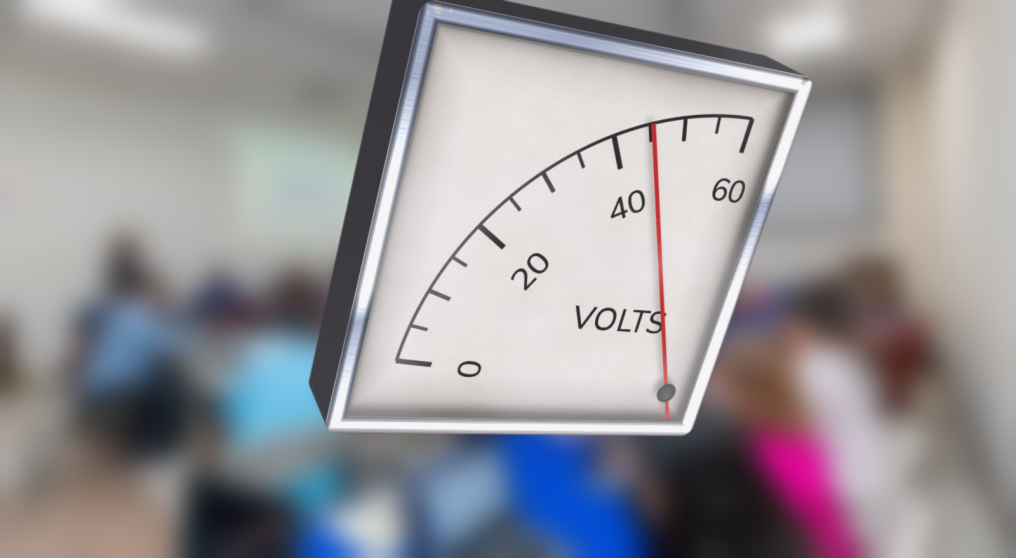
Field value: 45 V
